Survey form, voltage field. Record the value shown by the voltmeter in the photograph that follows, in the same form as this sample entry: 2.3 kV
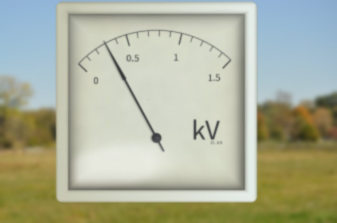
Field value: 0.3 kV
